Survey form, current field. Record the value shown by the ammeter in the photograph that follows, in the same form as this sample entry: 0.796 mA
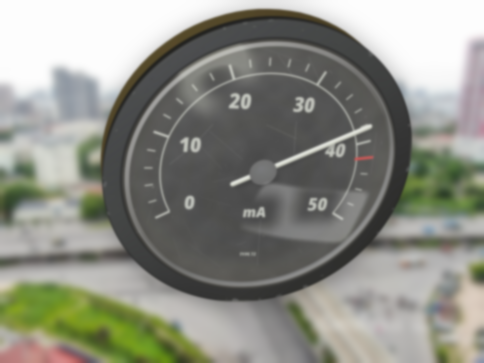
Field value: 38 mA
